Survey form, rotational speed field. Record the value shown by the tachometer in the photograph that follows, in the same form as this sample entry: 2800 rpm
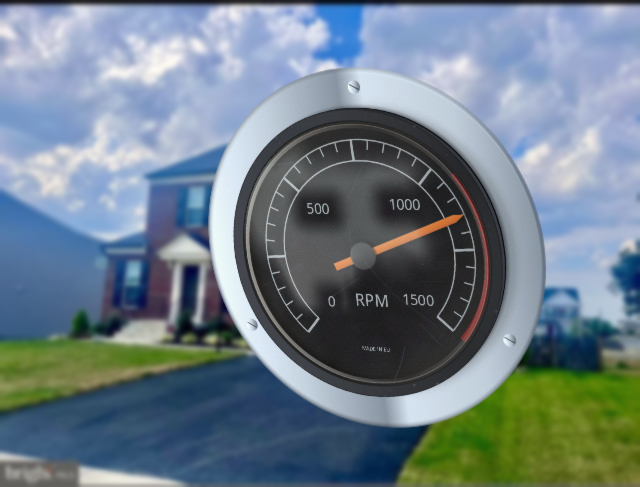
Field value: 1150 rpm
